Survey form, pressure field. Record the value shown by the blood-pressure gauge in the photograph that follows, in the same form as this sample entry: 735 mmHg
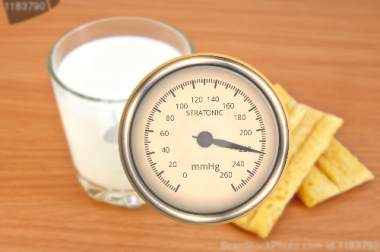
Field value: 220 mmHg
